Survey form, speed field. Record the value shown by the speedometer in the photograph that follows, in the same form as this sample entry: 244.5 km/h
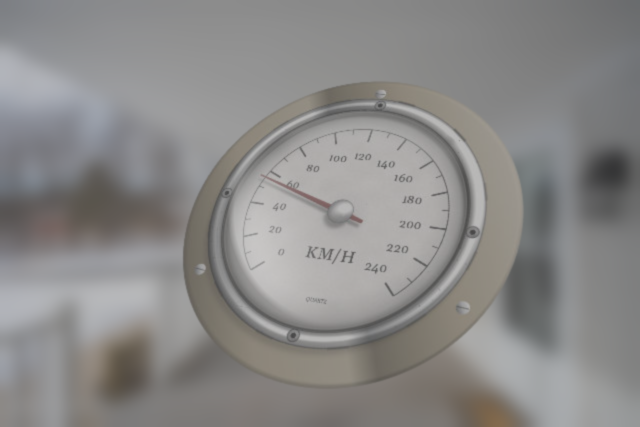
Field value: 55 km/h
